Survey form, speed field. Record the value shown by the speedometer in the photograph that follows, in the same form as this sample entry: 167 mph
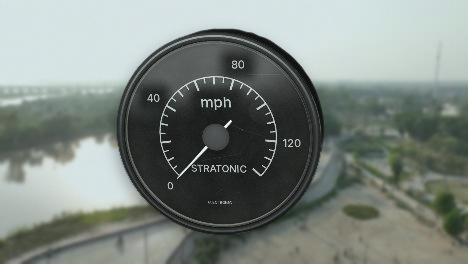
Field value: 0 mph
